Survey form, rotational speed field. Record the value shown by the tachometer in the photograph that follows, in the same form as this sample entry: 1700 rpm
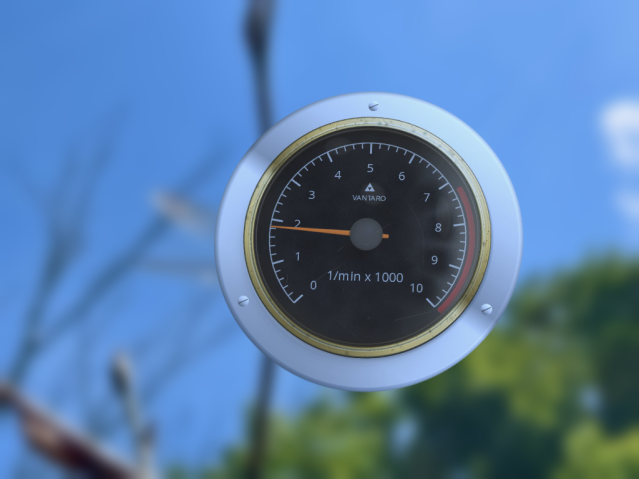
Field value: 1800 rpm
